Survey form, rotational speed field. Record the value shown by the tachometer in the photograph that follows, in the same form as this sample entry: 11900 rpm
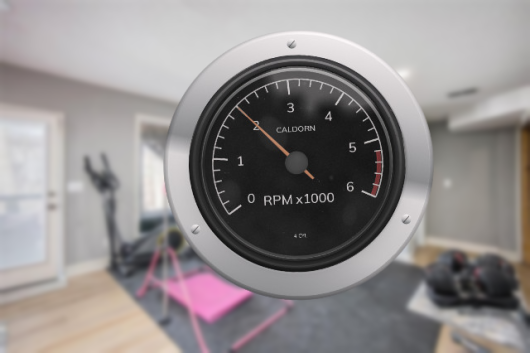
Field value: 2000 rpm
